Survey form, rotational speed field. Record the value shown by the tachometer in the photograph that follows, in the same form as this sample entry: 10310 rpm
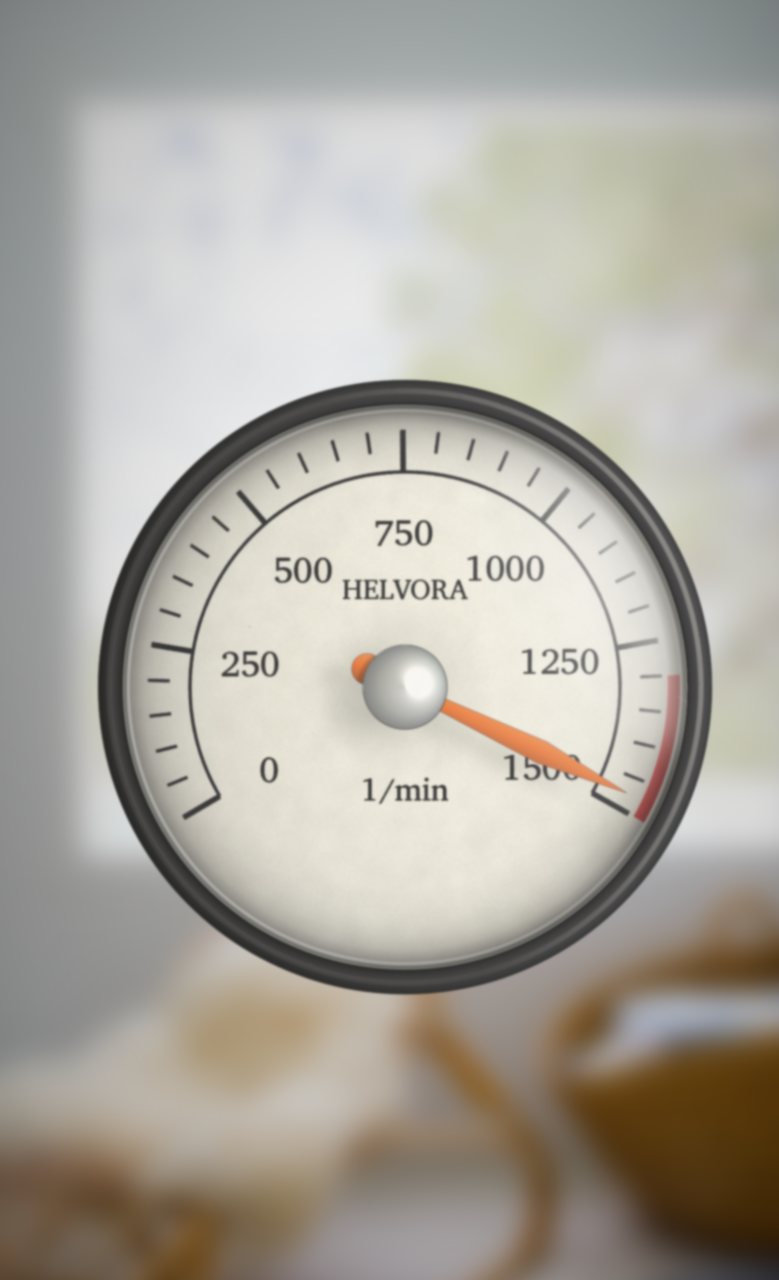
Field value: 1475 rpm
